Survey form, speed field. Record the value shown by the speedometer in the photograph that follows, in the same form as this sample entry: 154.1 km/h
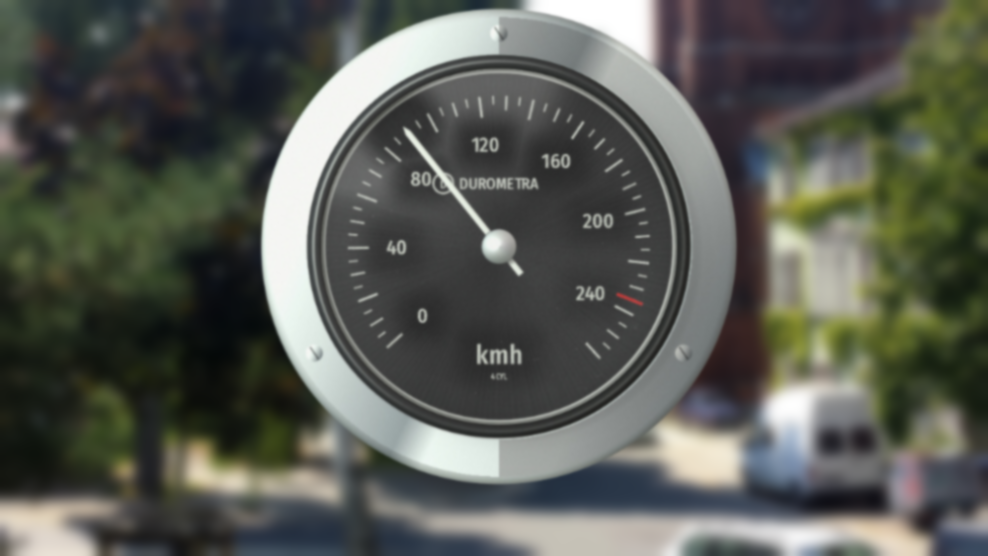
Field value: 90 km/h
